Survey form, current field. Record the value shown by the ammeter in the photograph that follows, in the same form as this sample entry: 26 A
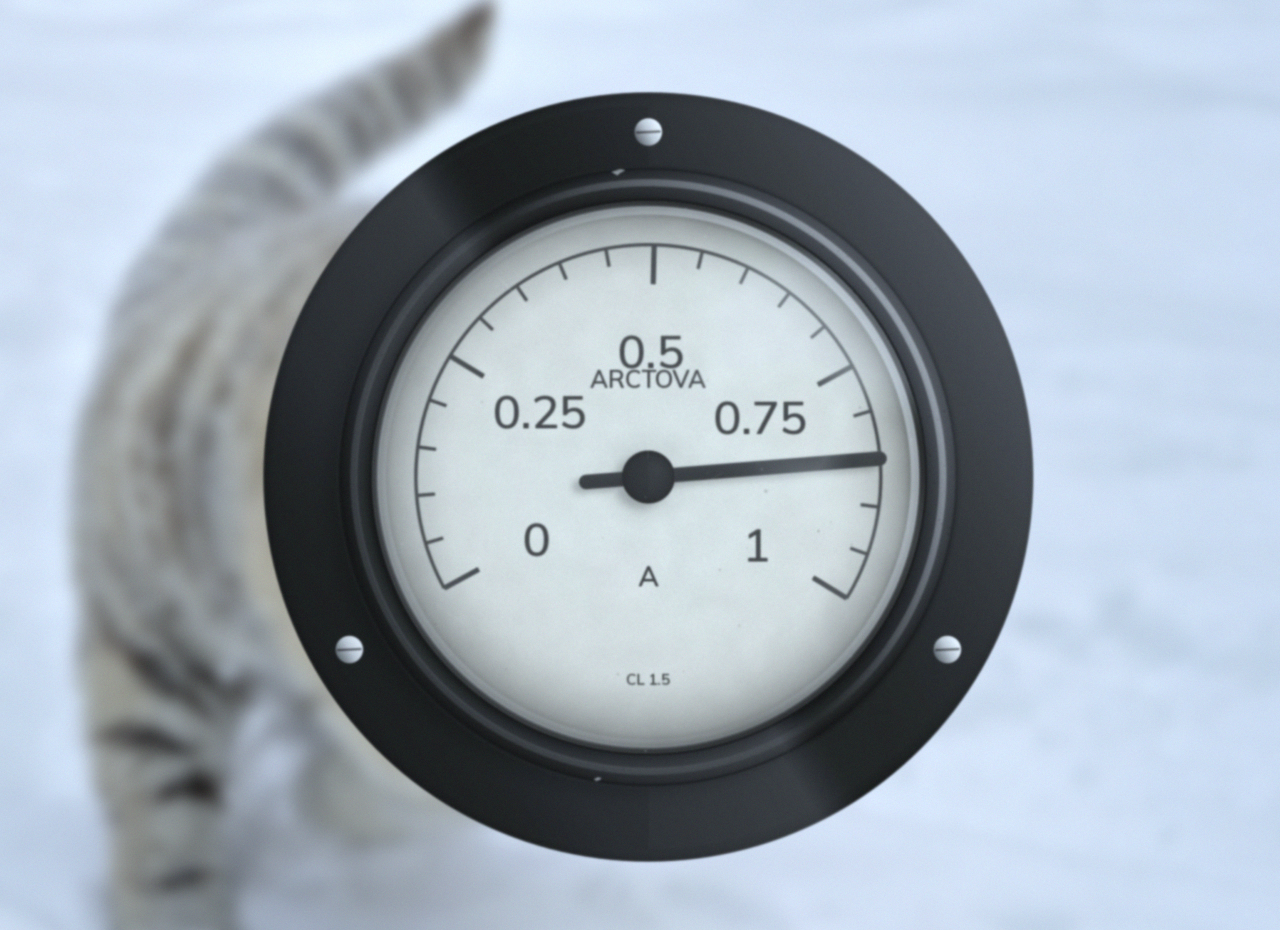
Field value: 0.85 A
